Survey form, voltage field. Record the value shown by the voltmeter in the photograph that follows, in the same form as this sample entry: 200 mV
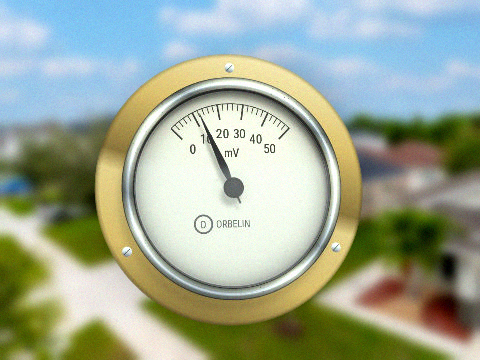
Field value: 12 mV
